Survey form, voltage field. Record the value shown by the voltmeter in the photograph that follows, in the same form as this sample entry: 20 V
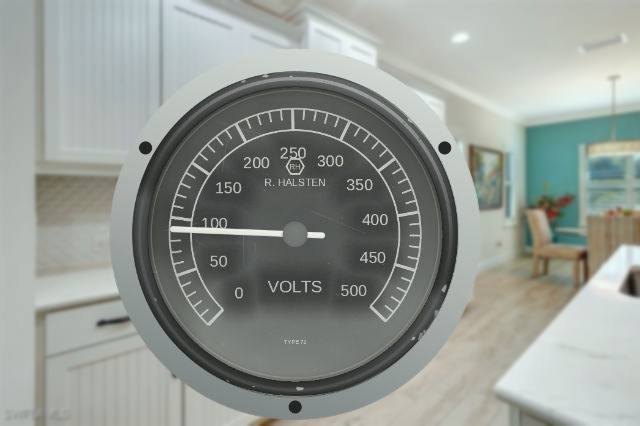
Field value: 90 V
